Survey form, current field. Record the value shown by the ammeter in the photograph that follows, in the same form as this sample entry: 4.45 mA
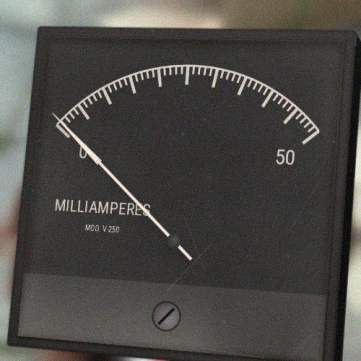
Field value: 1 mA
